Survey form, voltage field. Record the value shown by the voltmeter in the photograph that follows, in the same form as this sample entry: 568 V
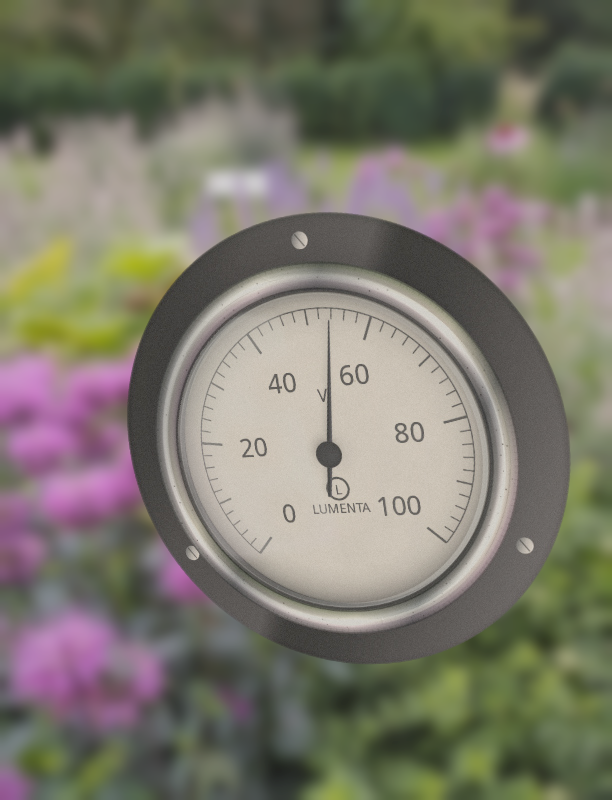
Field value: 54 V
